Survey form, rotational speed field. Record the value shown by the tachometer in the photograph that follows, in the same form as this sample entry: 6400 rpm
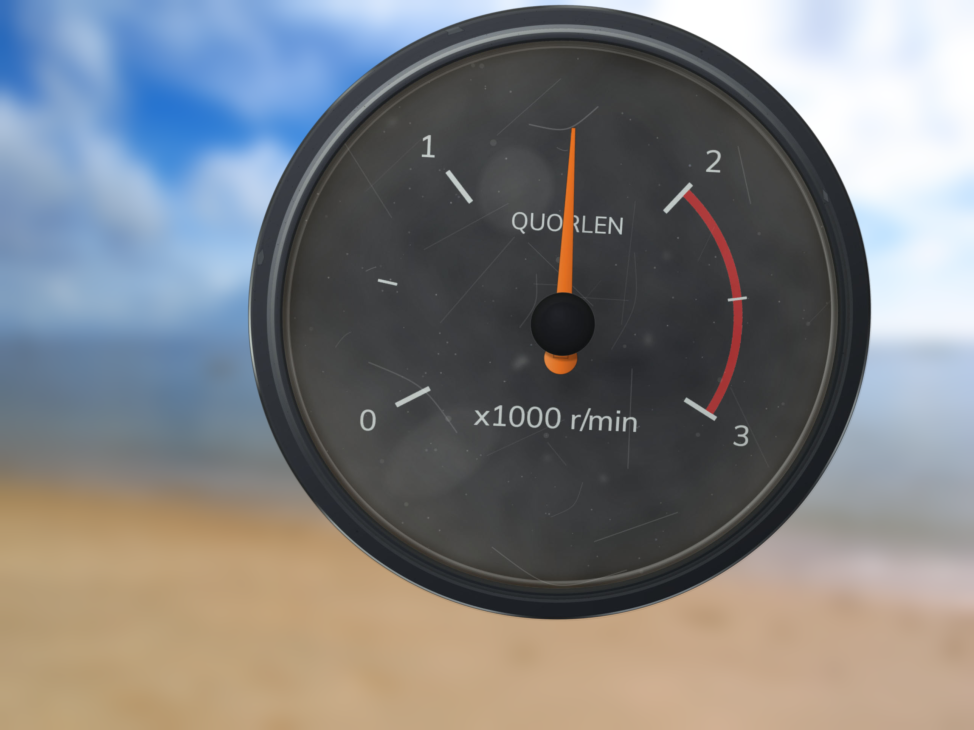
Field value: 1500 rpm
